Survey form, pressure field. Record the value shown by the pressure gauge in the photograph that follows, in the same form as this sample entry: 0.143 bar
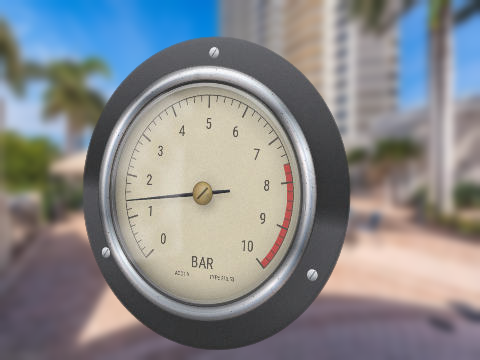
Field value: 1.4 bar
